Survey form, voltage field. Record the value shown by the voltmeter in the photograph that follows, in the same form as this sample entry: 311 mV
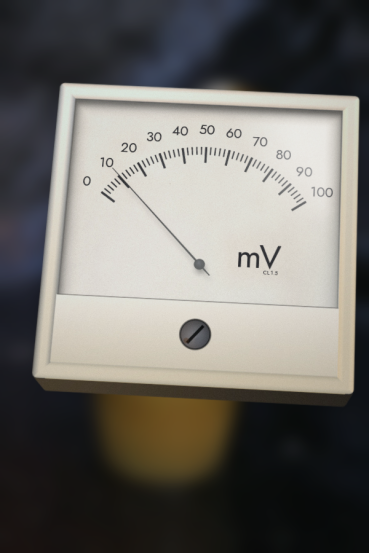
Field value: 10 mV
